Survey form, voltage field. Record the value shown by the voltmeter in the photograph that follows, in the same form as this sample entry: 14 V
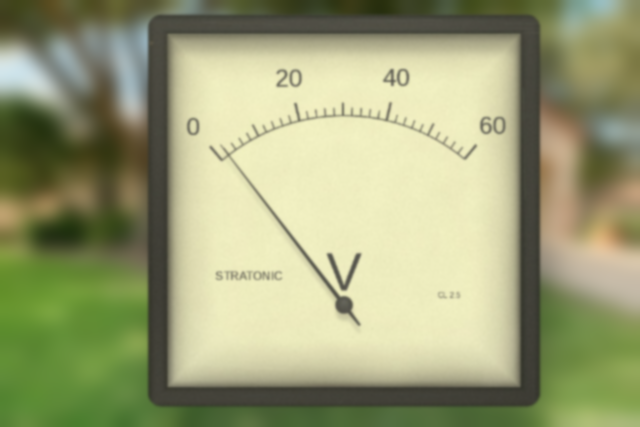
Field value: 2 V
